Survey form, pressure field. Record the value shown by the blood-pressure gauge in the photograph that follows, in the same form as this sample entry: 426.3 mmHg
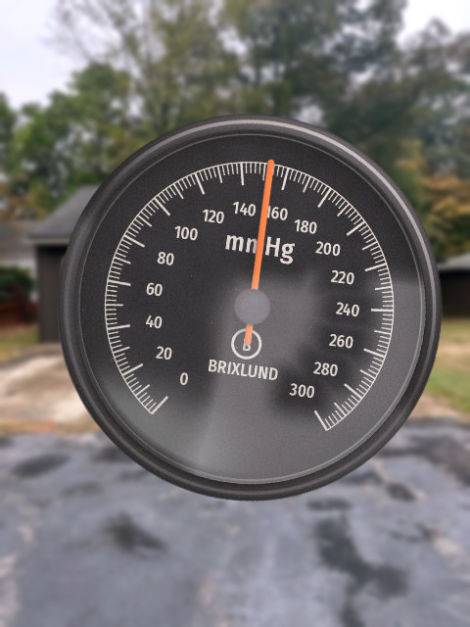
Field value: 152 mmHg
